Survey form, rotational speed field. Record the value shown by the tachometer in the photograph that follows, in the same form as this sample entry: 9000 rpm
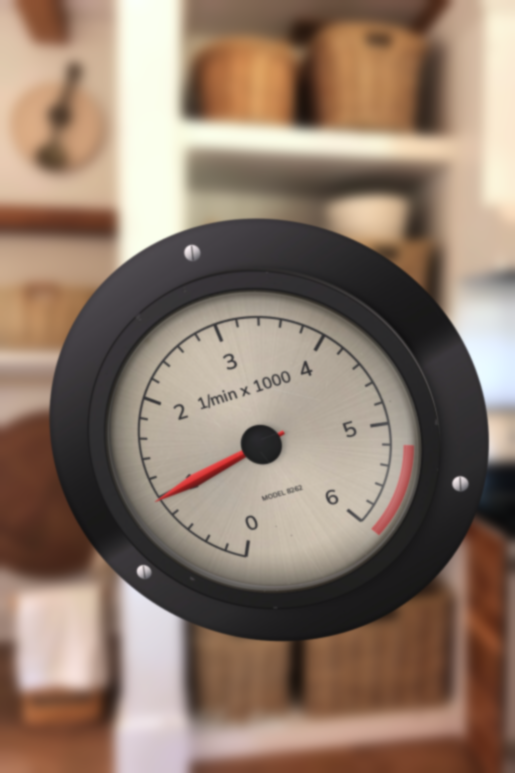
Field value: 1000 rpm
